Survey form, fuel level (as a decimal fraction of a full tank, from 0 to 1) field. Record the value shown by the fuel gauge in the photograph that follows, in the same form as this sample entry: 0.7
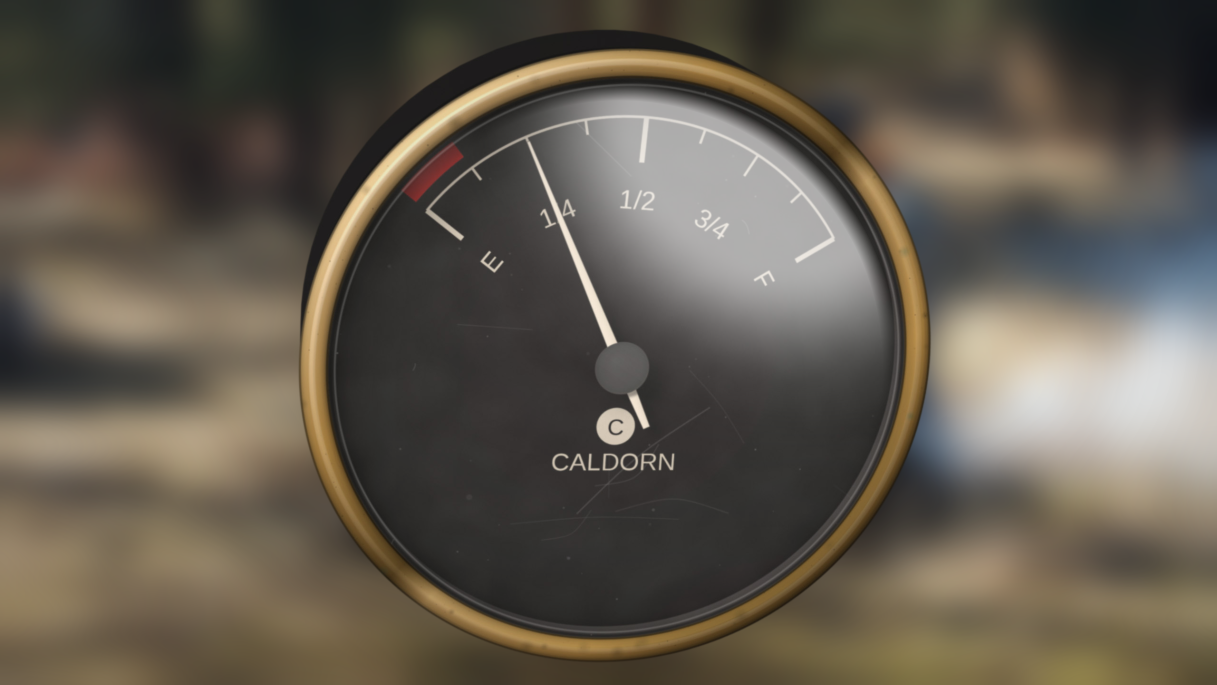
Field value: 0.25
